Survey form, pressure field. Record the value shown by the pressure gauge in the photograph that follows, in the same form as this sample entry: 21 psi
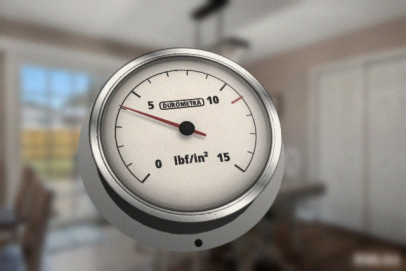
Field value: 4 psi
